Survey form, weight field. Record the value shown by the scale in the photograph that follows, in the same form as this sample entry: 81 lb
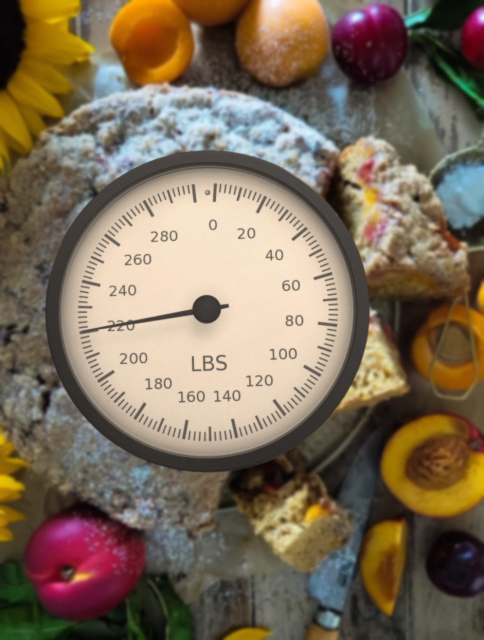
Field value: 220 lb
